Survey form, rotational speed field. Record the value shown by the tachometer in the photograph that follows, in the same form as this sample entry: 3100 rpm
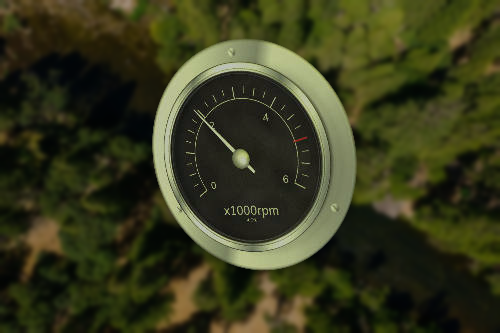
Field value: 2000 rpm
